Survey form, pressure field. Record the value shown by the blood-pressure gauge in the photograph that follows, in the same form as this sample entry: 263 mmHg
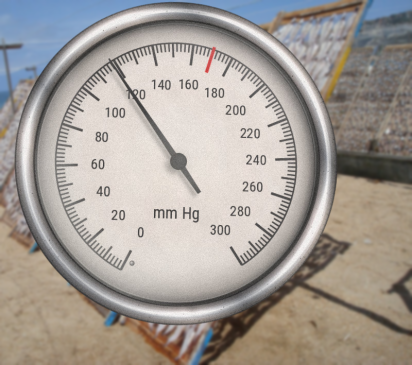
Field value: 118 mmHg
